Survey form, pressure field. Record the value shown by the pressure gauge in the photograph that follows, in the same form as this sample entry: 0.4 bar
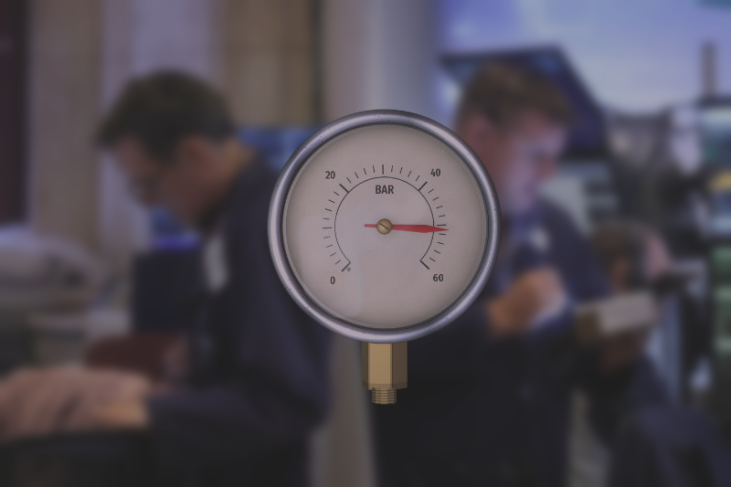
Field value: 51 bar
